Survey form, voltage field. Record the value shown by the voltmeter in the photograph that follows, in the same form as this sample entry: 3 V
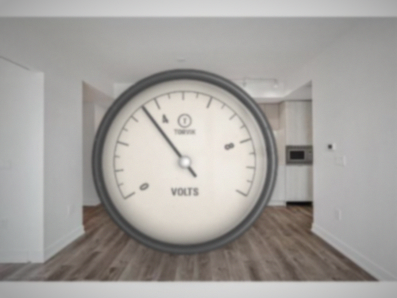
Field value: 3.5 V
